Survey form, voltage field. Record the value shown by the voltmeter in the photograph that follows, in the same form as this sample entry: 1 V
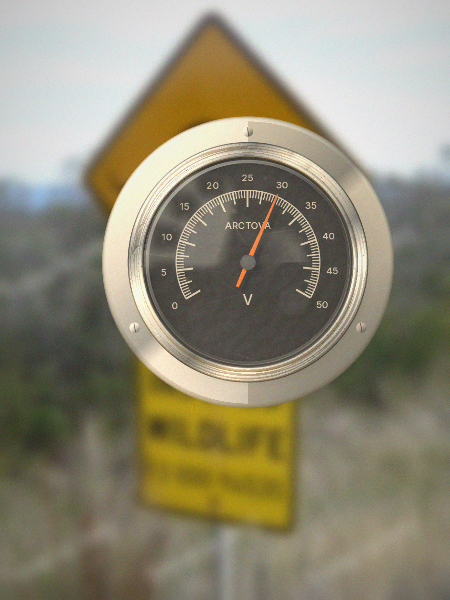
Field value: 30 V
